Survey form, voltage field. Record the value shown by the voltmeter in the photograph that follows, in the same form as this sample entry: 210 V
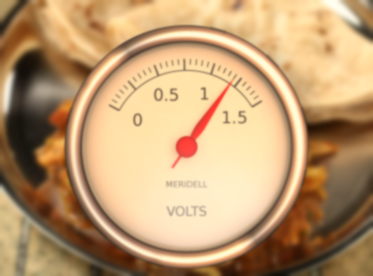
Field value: 1.2 V
